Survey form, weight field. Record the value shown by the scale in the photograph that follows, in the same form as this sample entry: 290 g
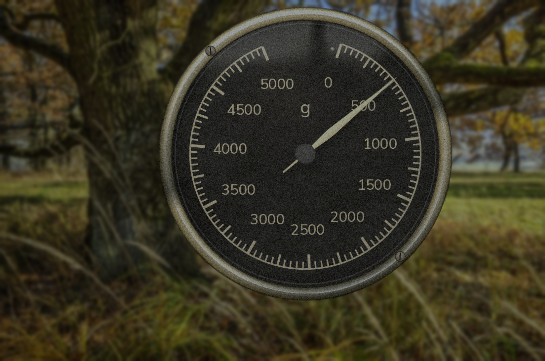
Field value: 500 g
